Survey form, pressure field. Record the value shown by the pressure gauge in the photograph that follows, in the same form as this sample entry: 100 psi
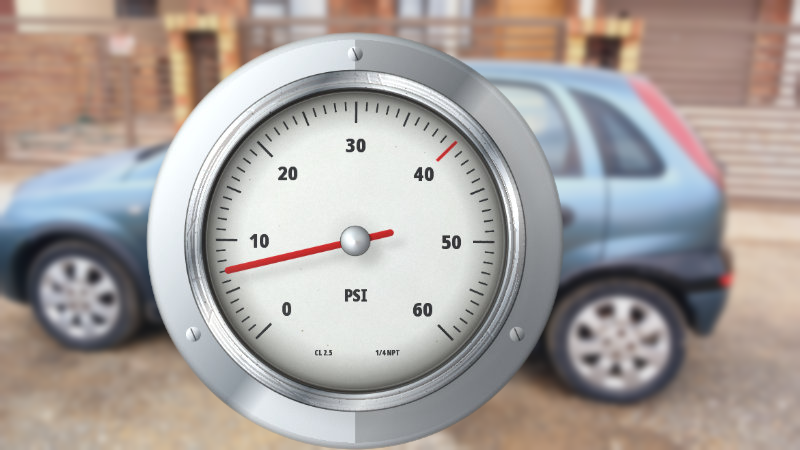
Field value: 7 psi
